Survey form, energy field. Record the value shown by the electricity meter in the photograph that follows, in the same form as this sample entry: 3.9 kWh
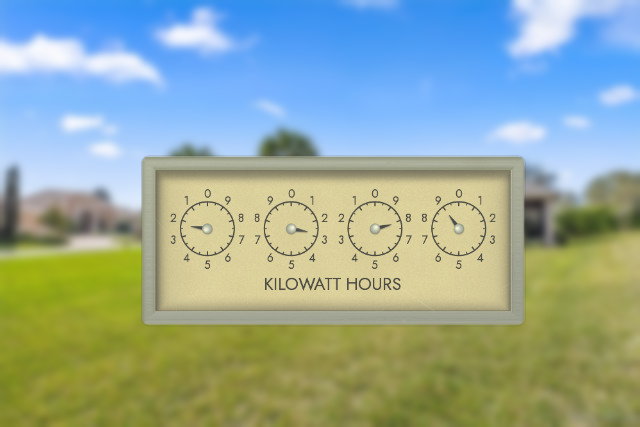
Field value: 2279 kWh
